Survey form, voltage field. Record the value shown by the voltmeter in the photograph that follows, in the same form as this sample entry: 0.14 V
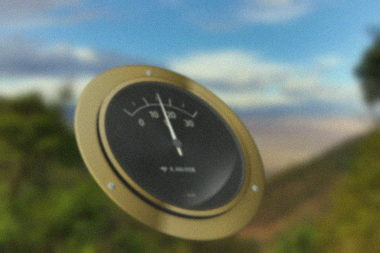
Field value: 15 V
